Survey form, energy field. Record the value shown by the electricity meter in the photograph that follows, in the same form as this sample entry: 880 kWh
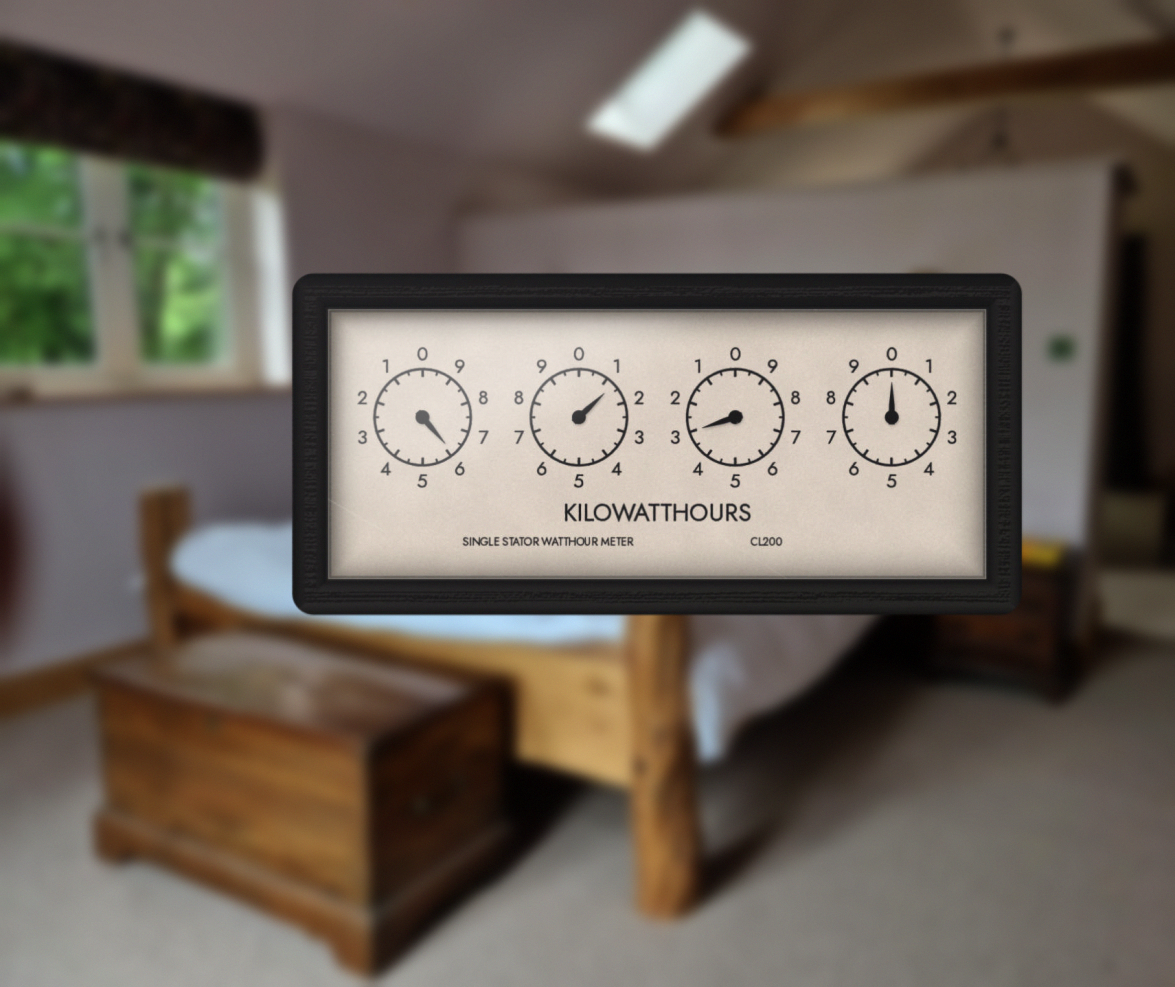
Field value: 6130 kWh
